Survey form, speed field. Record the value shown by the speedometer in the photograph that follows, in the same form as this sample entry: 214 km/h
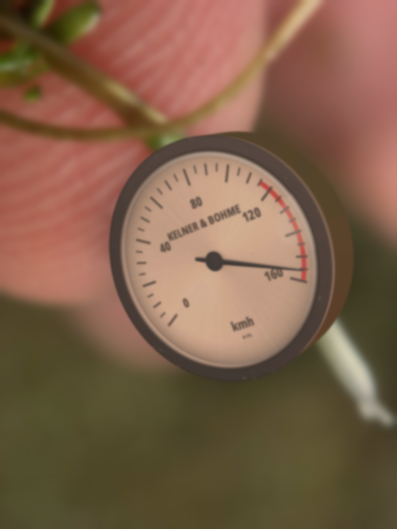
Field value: 155 km/h
